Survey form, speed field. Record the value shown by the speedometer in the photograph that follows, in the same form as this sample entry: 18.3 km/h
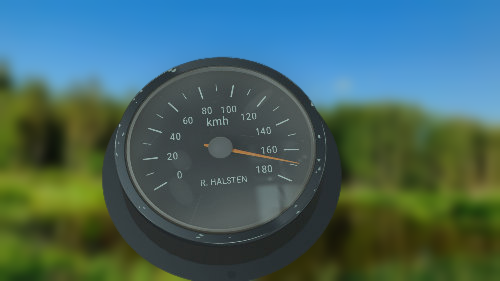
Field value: 170 km/h
